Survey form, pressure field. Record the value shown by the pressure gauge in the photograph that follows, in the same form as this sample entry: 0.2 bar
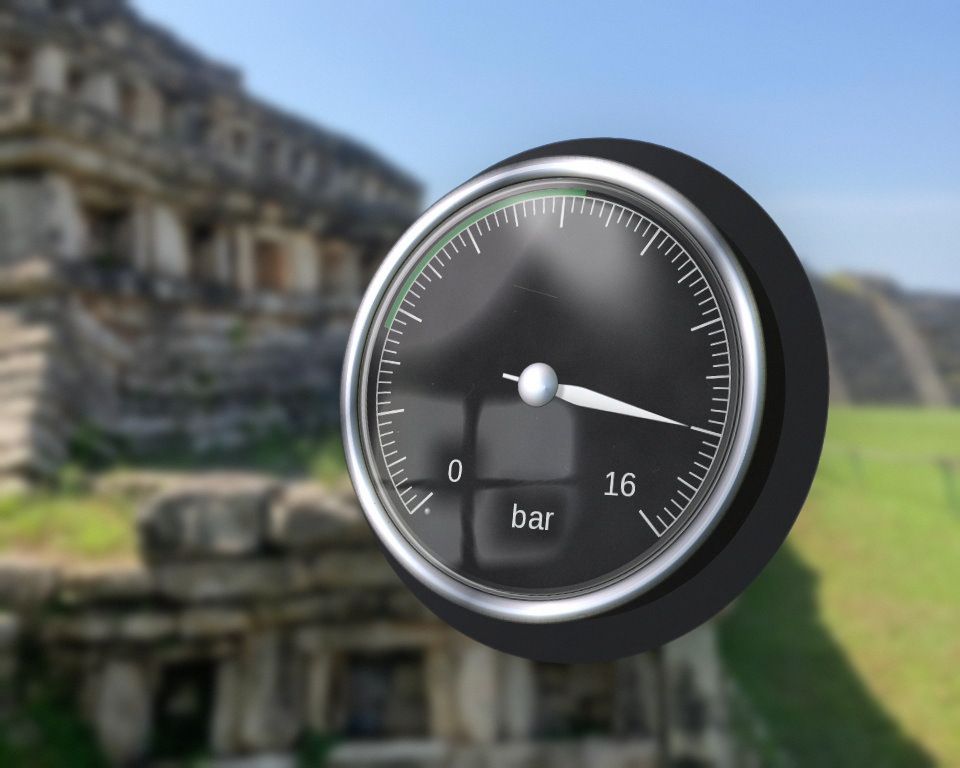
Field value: 14 bar
